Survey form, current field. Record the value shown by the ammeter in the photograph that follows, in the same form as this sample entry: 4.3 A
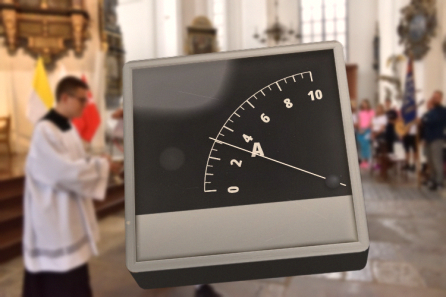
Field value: 3 A
